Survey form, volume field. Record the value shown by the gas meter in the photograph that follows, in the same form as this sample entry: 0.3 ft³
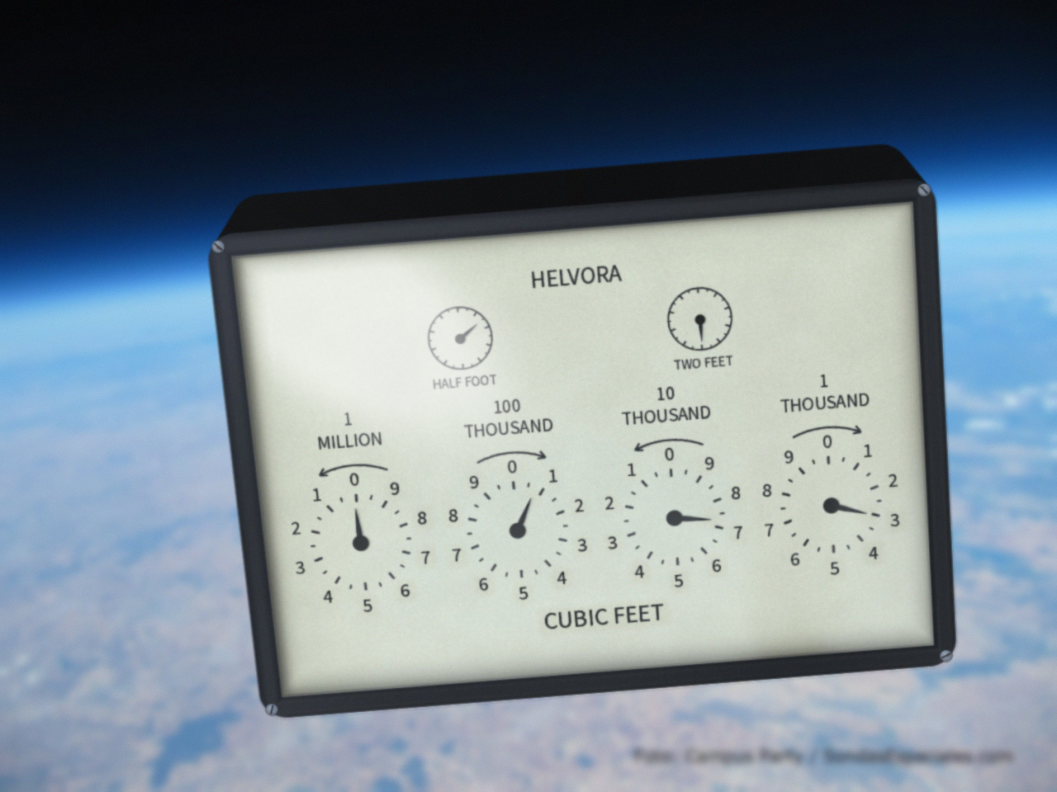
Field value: 7300 ft³
